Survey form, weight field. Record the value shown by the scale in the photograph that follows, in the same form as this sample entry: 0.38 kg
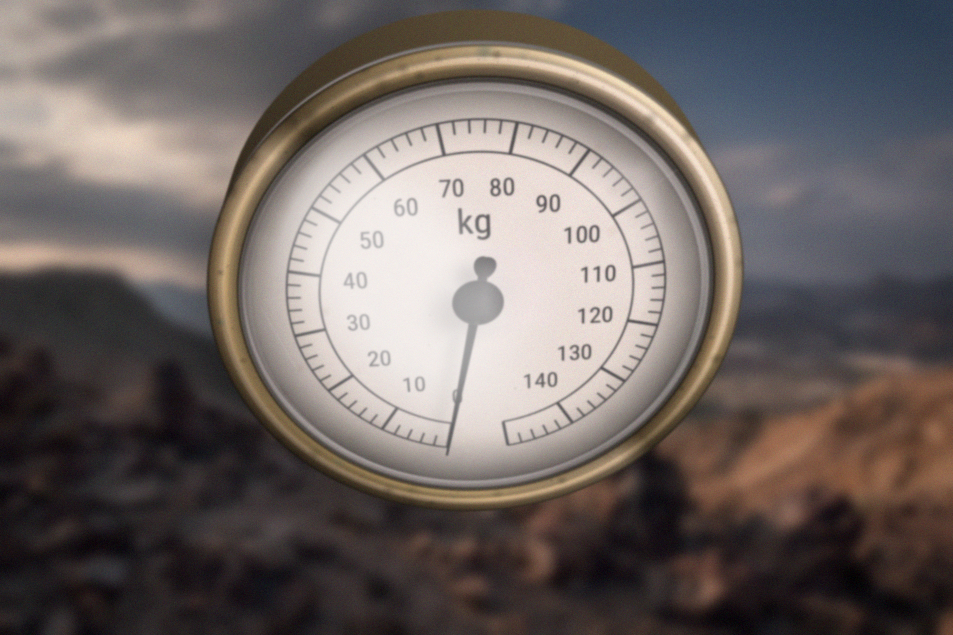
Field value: 0 kg
